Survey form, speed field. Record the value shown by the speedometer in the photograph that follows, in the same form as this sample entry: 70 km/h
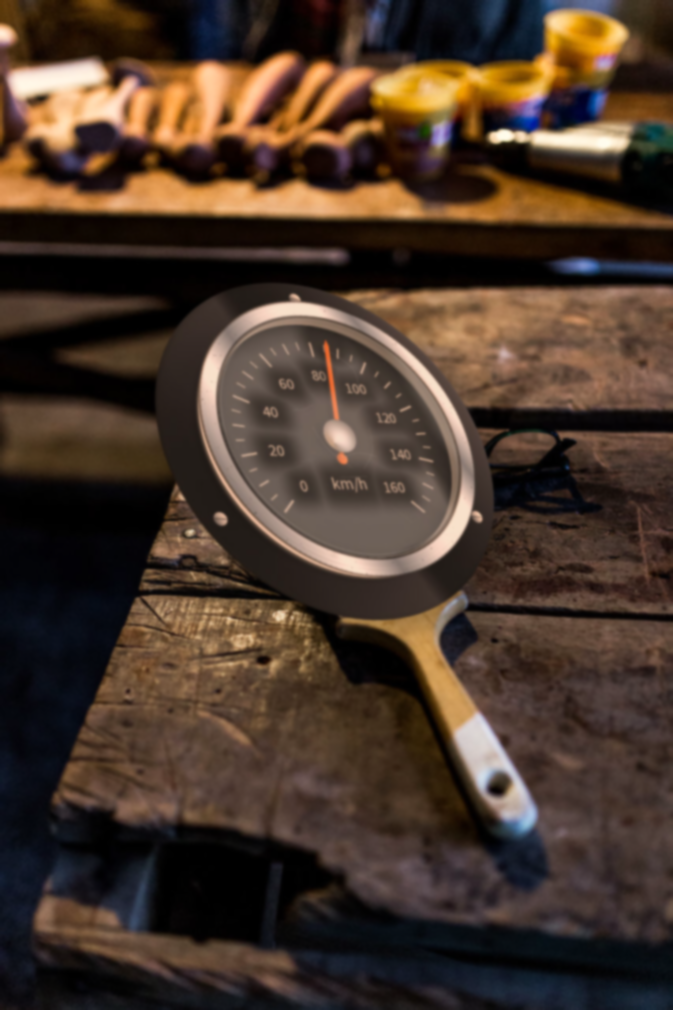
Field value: 85 km/h
